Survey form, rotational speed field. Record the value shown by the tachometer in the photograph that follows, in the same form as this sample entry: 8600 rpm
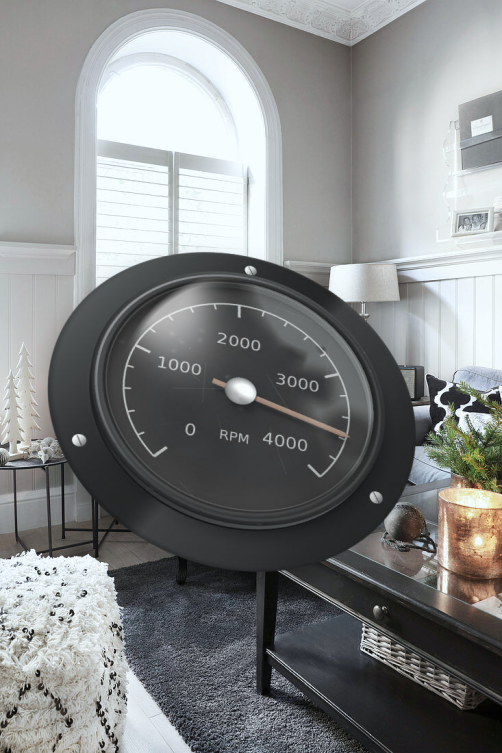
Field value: 3600 rpm
